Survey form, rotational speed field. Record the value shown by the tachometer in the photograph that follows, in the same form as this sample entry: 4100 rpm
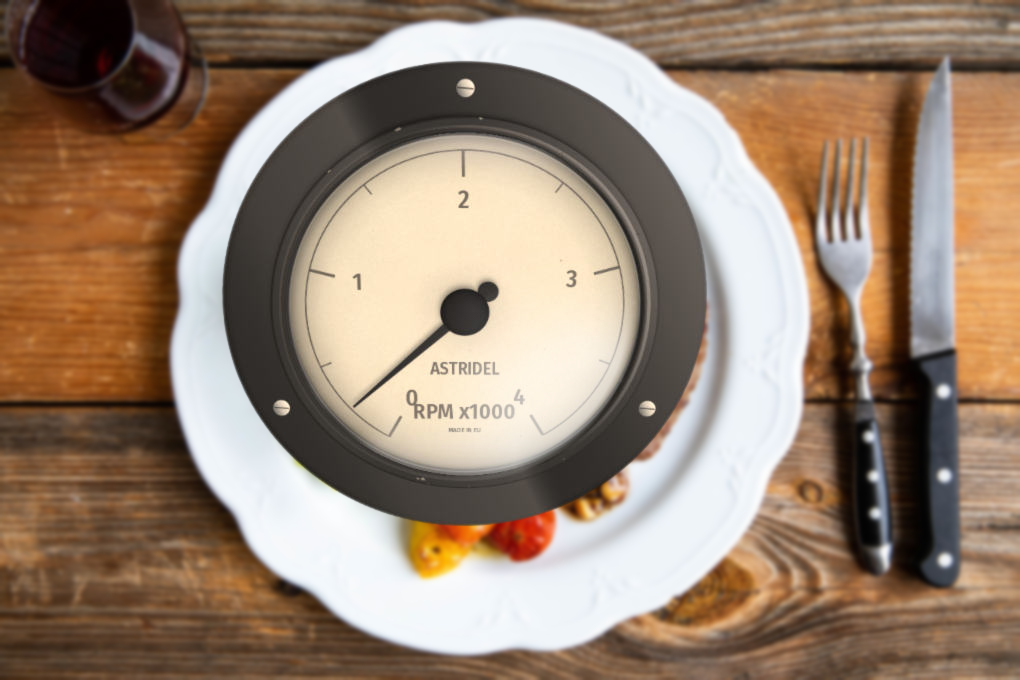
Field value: 250 rpm
